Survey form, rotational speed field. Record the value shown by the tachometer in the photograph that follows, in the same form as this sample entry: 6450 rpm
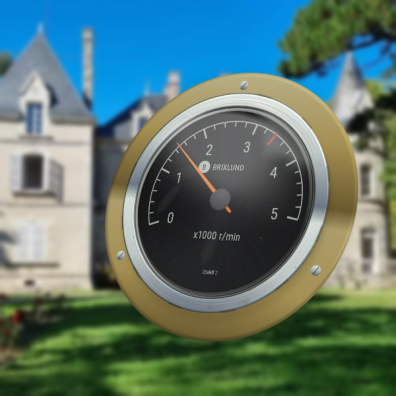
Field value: 1500 rpm
